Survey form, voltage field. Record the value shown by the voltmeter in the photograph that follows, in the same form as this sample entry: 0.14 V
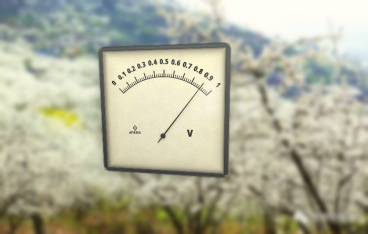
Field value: 0.9 V
